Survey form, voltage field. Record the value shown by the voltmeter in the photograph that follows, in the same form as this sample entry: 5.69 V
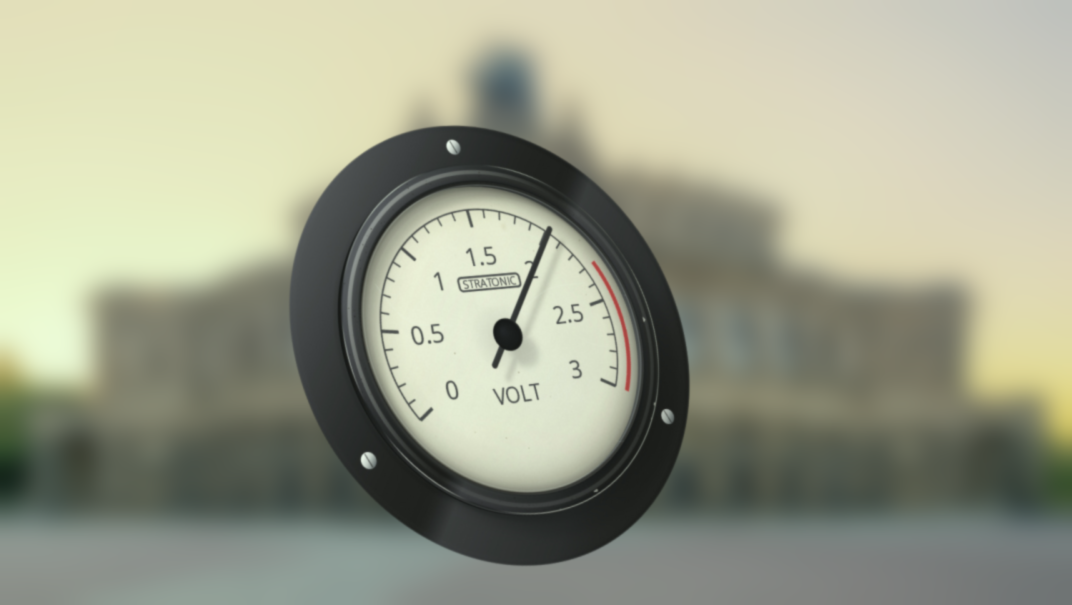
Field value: 2 V
